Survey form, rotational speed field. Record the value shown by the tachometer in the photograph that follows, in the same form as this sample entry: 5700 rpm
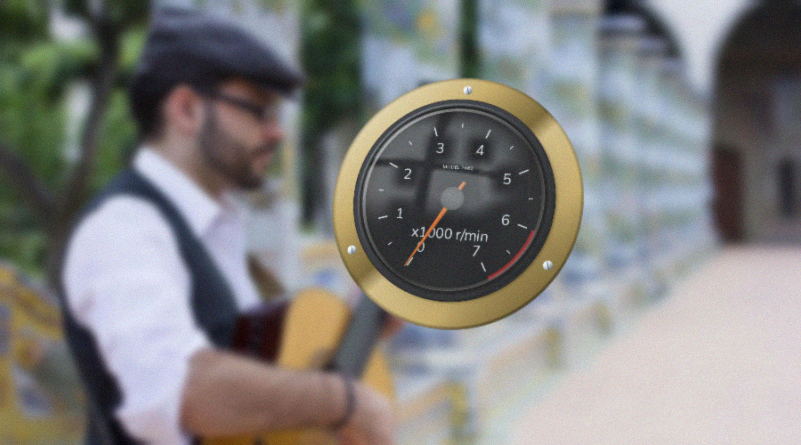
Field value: 0 rpm
